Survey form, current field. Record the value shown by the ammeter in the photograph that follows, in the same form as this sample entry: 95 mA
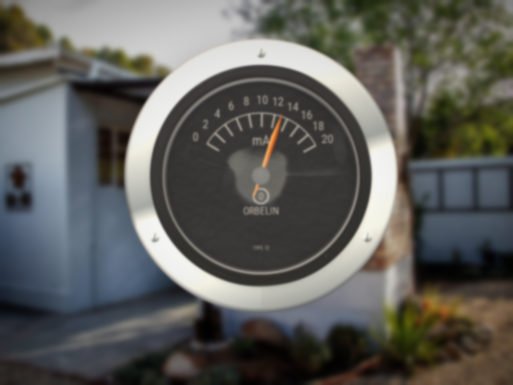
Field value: 13 mA
